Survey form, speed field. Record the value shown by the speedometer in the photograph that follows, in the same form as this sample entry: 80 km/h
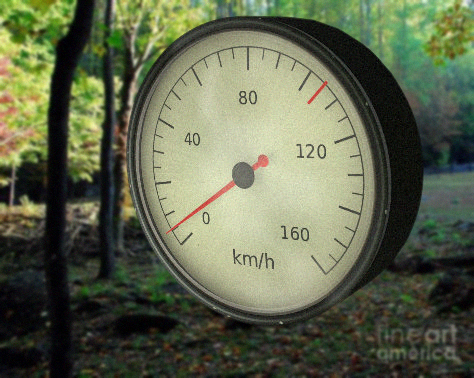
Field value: 5 km/h
